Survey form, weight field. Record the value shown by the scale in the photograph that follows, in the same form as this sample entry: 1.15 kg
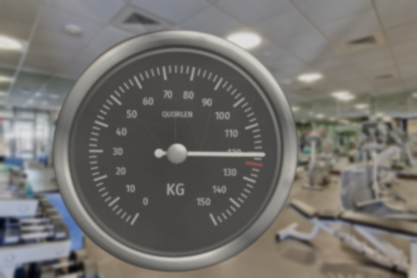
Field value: 120 kg
